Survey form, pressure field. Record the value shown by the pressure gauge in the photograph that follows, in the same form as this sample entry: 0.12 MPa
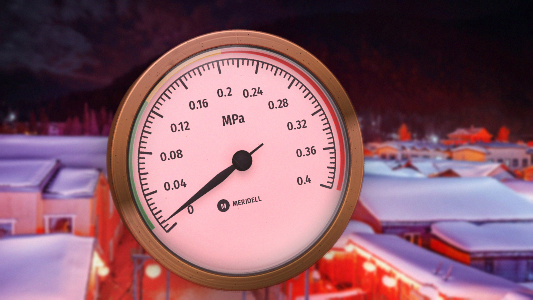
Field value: 0.01 MPa
